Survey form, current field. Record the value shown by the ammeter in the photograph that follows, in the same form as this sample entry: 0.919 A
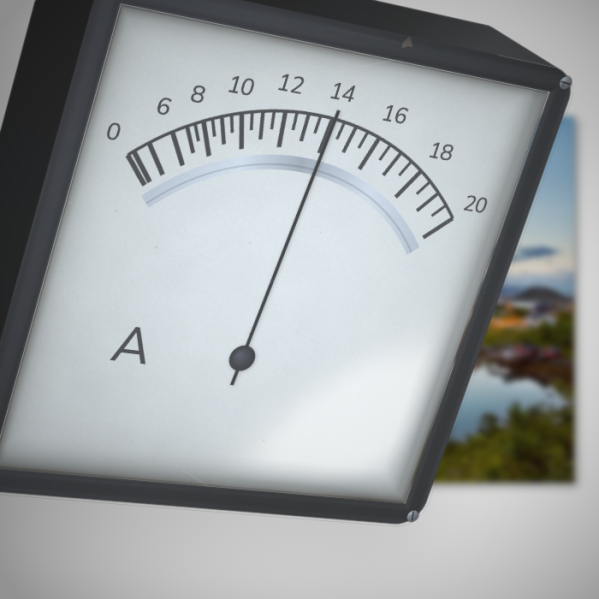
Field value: 14 A
